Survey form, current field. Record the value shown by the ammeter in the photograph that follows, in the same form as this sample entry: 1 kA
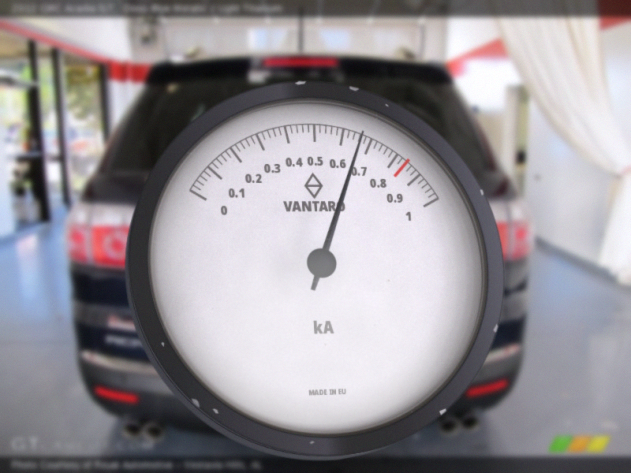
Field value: 0.66 kA
